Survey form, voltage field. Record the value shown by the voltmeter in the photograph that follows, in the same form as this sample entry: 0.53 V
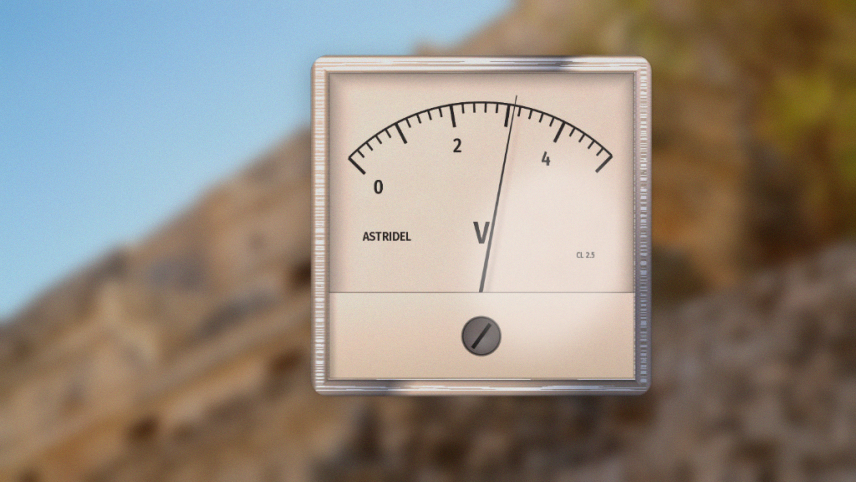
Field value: 3.1 V
